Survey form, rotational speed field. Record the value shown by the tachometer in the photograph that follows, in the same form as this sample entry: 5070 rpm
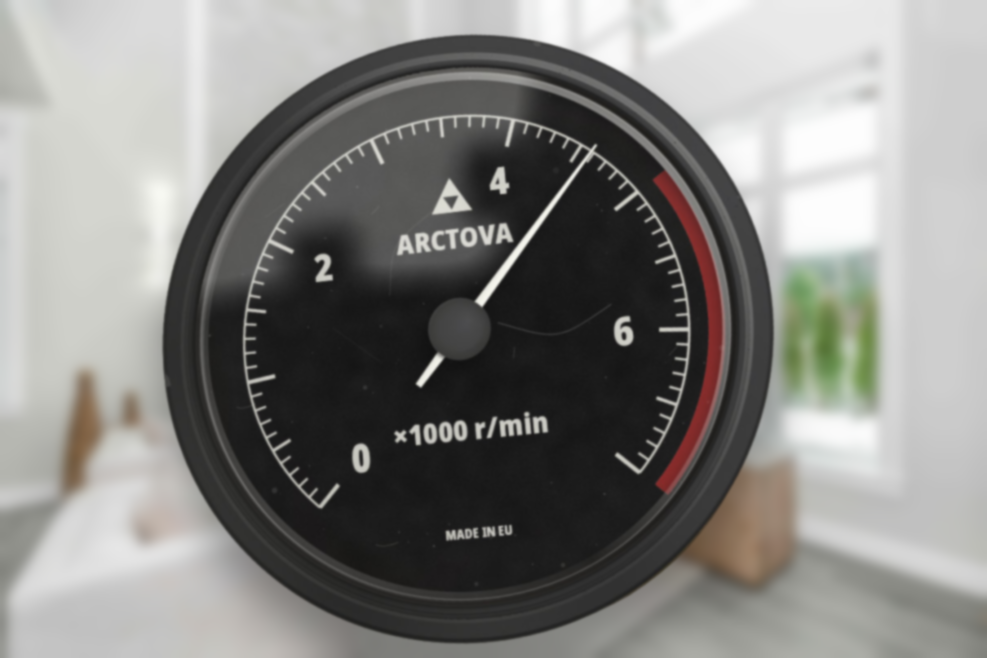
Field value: 4600 rpm
